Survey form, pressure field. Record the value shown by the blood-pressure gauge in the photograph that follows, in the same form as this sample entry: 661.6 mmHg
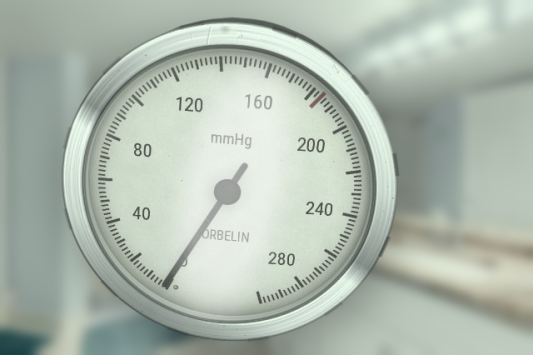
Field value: 2 mmHg
